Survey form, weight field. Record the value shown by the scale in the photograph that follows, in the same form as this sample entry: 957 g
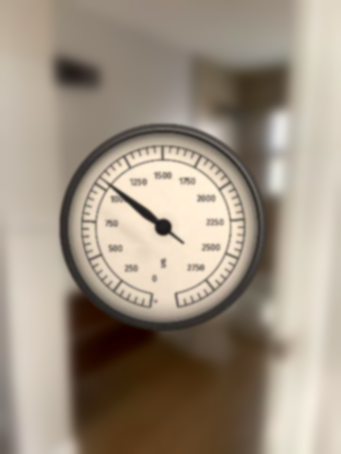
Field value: 1050 g
